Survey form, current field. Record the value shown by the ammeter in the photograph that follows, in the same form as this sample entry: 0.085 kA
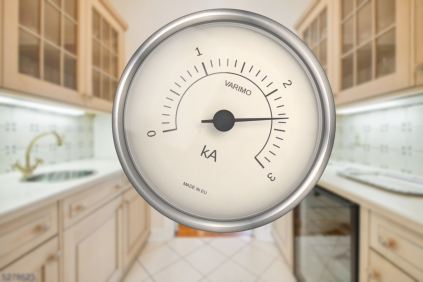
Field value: 2.35 kA
